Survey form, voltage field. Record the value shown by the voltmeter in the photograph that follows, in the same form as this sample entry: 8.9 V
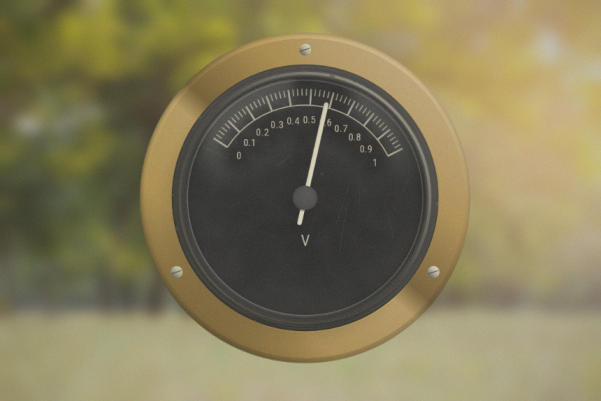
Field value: 0.58 V
